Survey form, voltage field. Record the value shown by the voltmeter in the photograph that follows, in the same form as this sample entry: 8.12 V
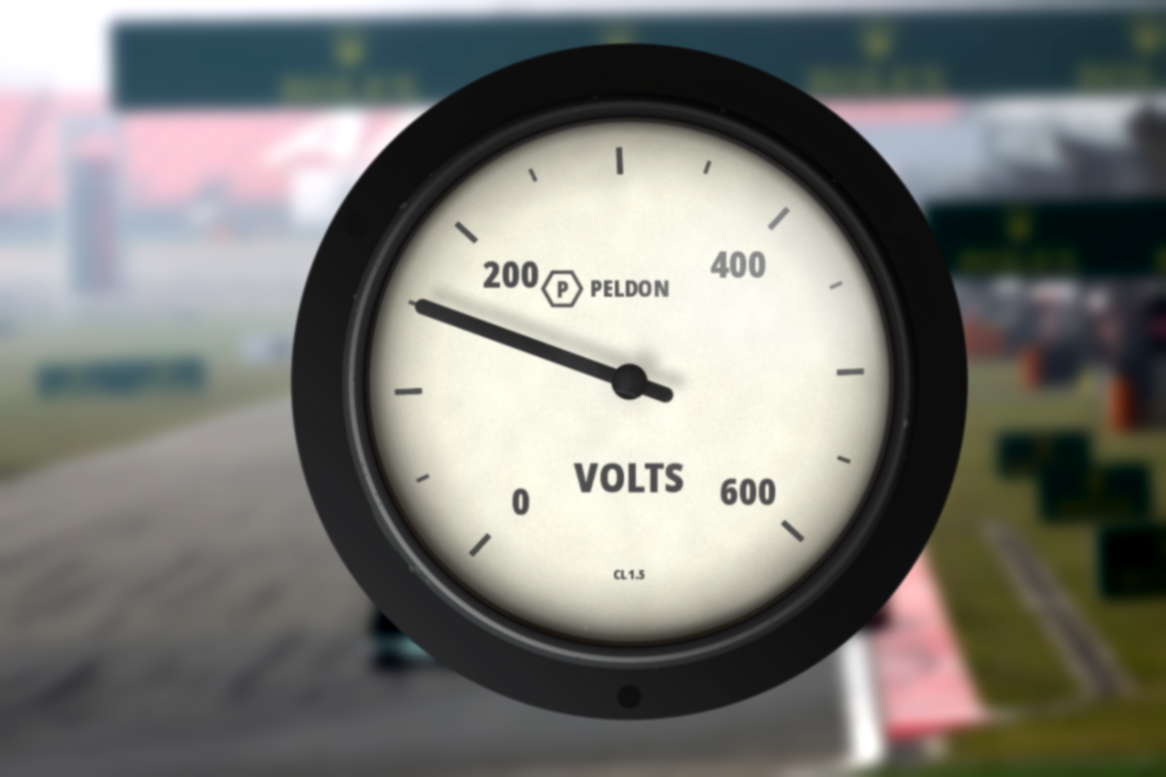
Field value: 150 V
